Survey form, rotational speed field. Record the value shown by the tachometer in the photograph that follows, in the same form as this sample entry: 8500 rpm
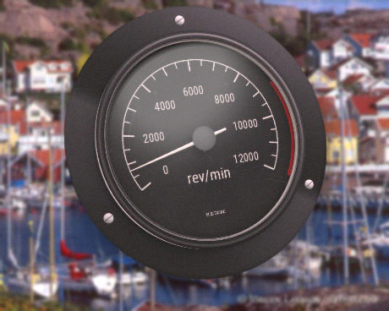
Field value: 750 rpm
